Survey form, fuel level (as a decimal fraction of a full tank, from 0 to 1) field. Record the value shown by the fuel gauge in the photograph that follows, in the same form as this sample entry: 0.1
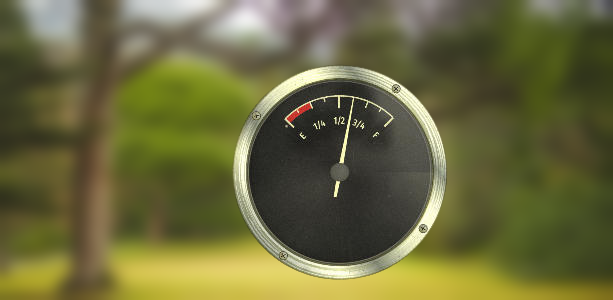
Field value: 0.625
